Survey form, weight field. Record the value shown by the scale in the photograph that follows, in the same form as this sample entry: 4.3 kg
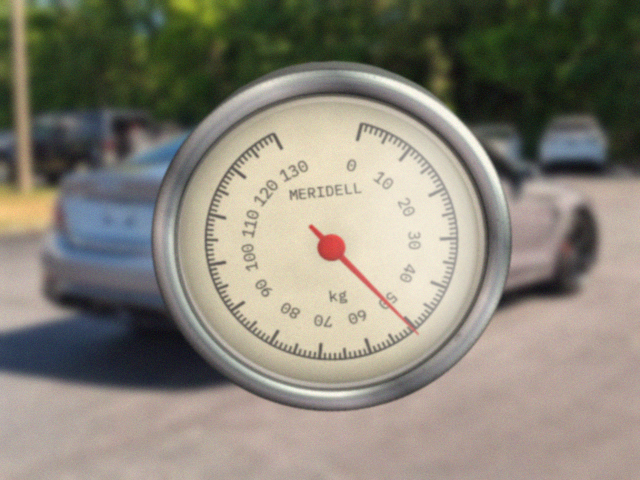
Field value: 50 kg
